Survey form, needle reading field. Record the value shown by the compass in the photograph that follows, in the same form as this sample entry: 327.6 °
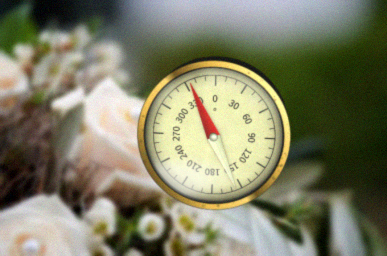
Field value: 335 °
